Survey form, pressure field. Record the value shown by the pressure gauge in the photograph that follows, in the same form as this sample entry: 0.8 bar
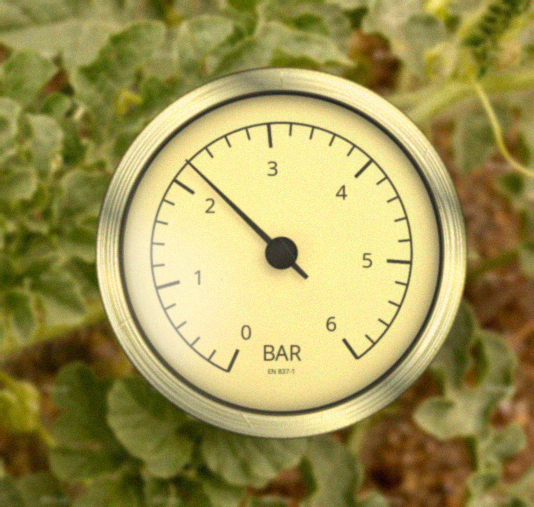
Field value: 2.2 bar
